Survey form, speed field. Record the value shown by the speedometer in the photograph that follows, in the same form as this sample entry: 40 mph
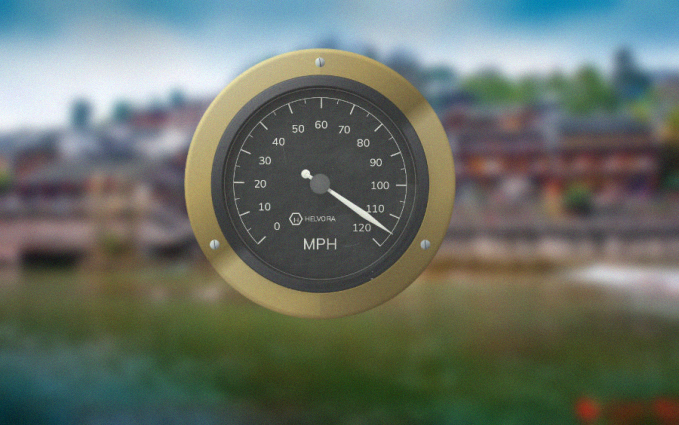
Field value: 115 mph
